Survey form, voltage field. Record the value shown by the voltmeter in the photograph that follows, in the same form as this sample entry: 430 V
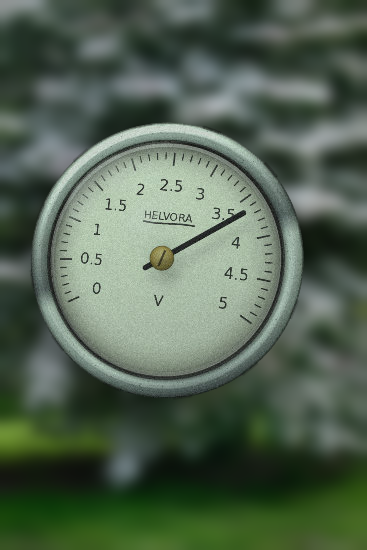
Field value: 3.65 V
